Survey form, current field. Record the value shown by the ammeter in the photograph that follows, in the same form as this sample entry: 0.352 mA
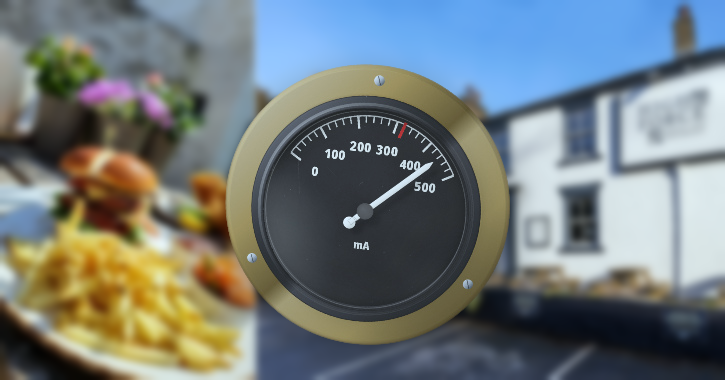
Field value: 440 mA
